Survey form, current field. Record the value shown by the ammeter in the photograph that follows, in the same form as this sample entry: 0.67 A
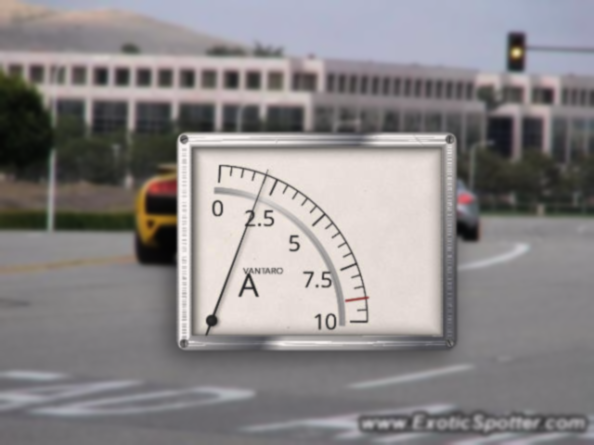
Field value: 2 A
